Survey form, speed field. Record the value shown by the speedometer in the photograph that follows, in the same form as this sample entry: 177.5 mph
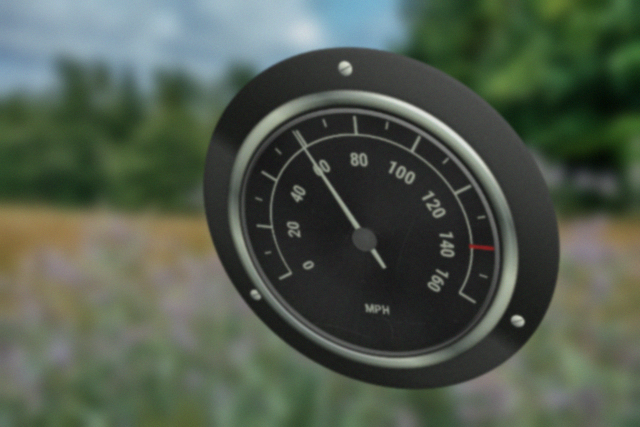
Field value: 60 mph
